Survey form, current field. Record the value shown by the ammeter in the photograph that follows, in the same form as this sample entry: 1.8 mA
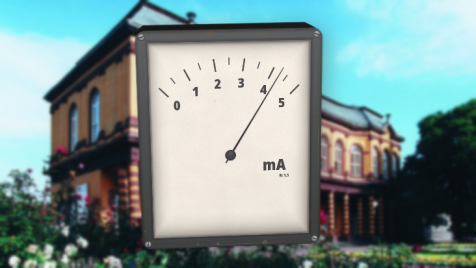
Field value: 4.25 mA
